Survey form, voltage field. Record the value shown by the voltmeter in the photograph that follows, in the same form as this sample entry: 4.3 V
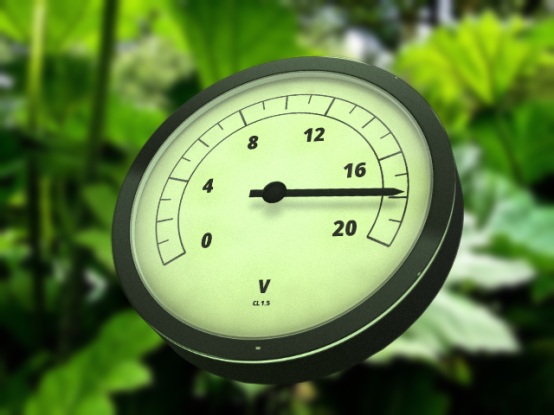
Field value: 18 V
